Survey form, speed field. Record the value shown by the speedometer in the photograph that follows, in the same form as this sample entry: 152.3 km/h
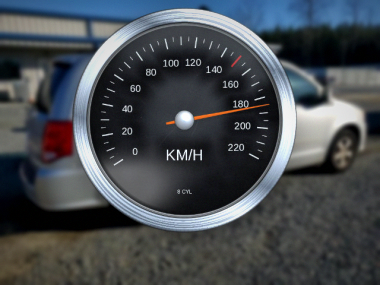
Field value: 185 km/h
